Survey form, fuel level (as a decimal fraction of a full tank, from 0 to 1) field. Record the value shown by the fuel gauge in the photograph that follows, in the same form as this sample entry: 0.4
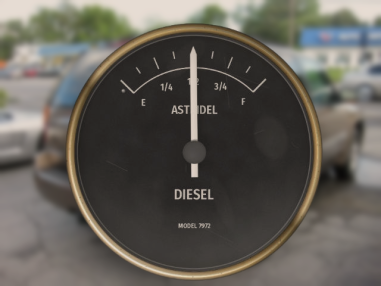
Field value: 0.5
